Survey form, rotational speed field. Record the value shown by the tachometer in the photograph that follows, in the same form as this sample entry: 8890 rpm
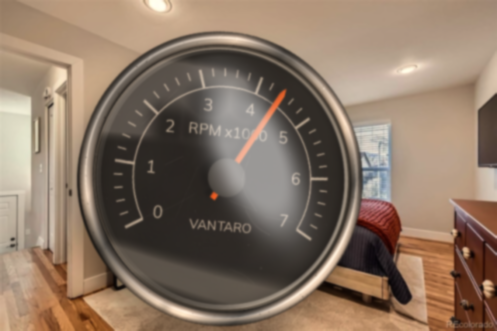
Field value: 4400 rpm
